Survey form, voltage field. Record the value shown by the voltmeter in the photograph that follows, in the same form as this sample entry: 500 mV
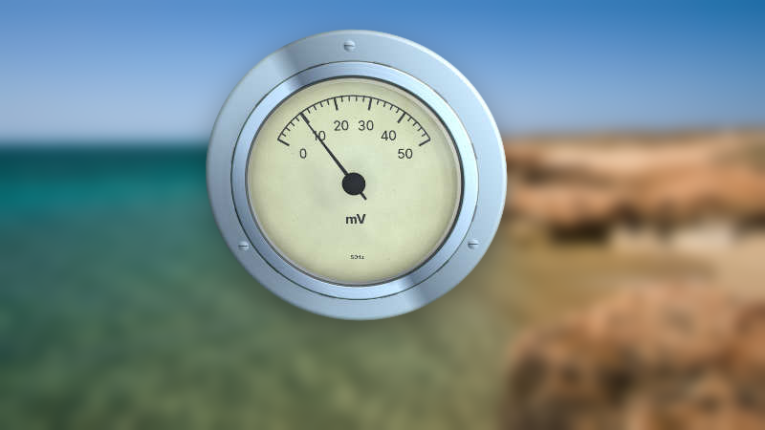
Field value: 10 mV
